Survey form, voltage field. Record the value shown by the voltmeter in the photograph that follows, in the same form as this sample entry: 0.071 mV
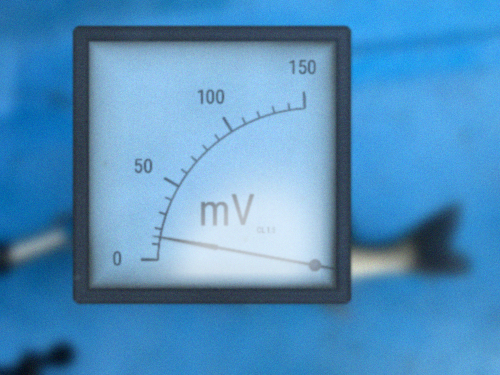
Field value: 15 mV
